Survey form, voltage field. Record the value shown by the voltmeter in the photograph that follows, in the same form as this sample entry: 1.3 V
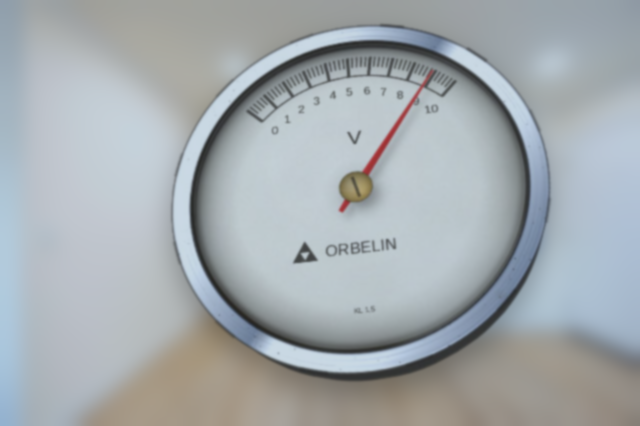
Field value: 9 V
